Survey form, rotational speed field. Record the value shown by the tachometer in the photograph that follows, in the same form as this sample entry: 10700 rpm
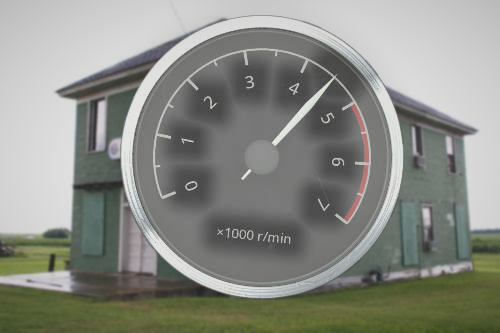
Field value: 4500 rpm
